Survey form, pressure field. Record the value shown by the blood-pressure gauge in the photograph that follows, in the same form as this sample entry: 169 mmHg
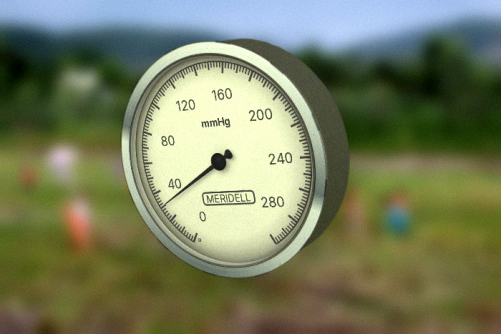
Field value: 30 mmHg
